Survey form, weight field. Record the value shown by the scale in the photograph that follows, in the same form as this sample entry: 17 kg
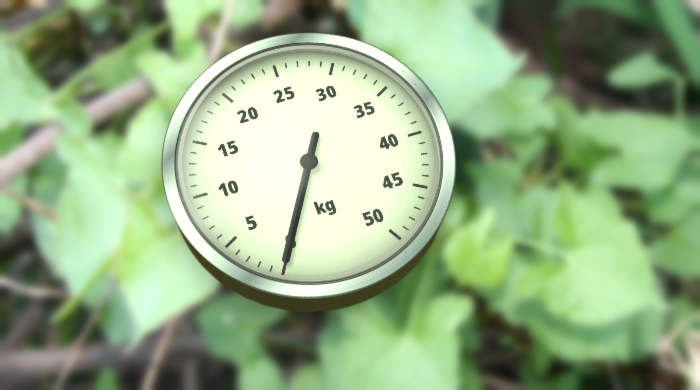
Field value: 0 kg
